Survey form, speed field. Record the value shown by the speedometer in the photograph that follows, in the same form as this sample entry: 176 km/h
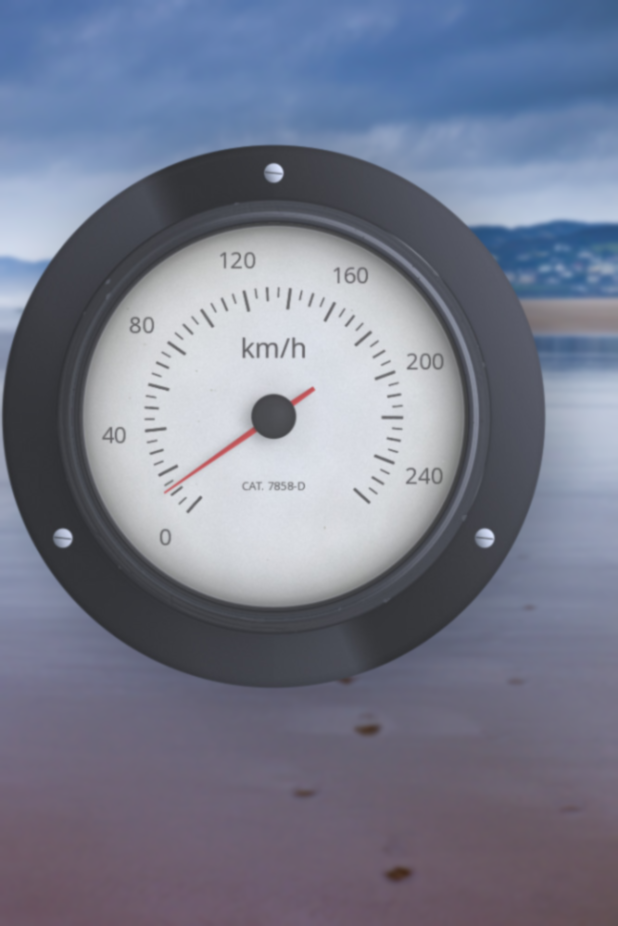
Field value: 12.5 km/h
